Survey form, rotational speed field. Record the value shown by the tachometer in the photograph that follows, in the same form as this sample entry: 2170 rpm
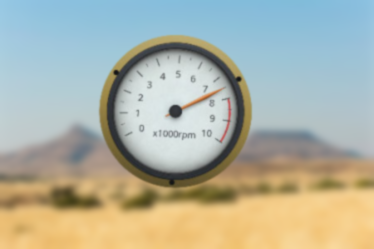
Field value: 7500 rpm
